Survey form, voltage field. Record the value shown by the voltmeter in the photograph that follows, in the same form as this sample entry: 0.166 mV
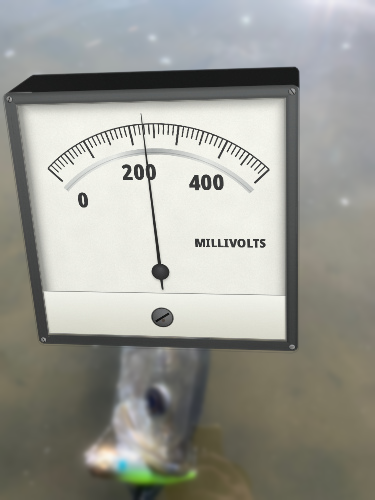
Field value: 230 mV
